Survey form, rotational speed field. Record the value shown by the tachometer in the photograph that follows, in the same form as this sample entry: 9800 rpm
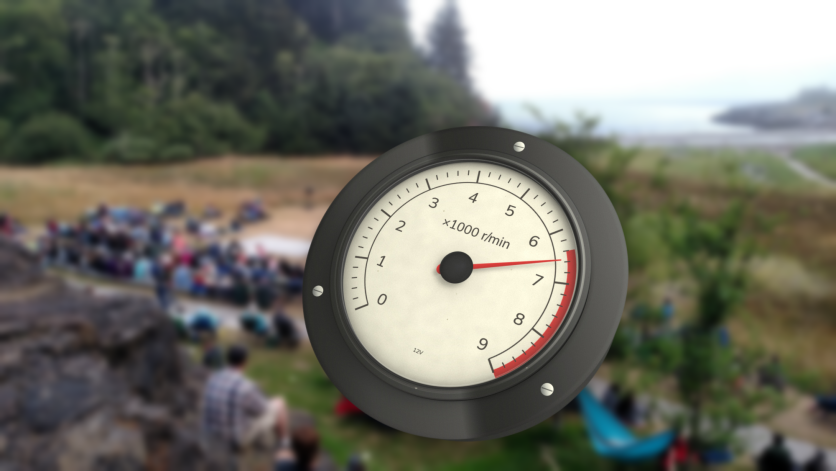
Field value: 6600 rpm
